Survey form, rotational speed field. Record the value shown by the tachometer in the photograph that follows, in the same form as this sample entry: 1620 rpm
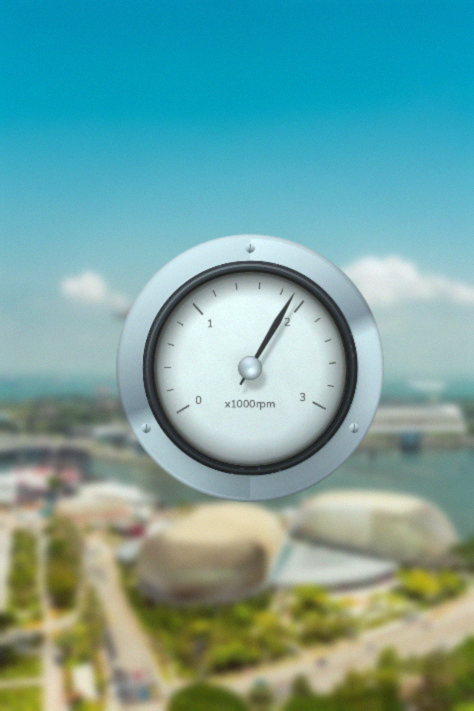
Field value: 1900 rpm
